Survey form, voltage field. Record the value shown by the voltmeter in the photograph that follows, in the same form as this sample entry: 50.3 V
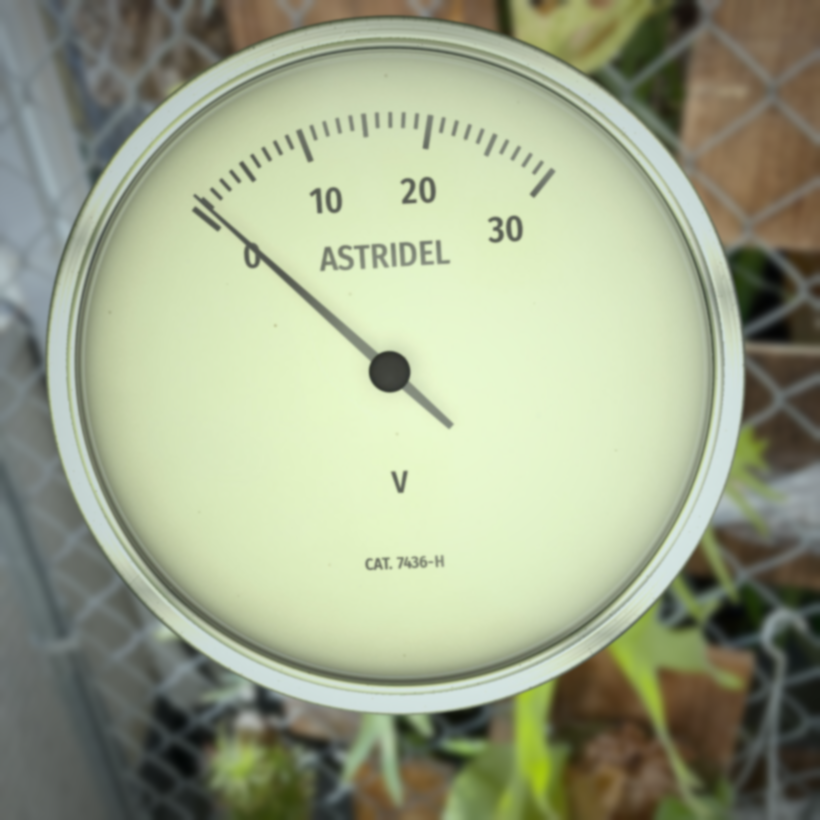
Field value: 1 V
